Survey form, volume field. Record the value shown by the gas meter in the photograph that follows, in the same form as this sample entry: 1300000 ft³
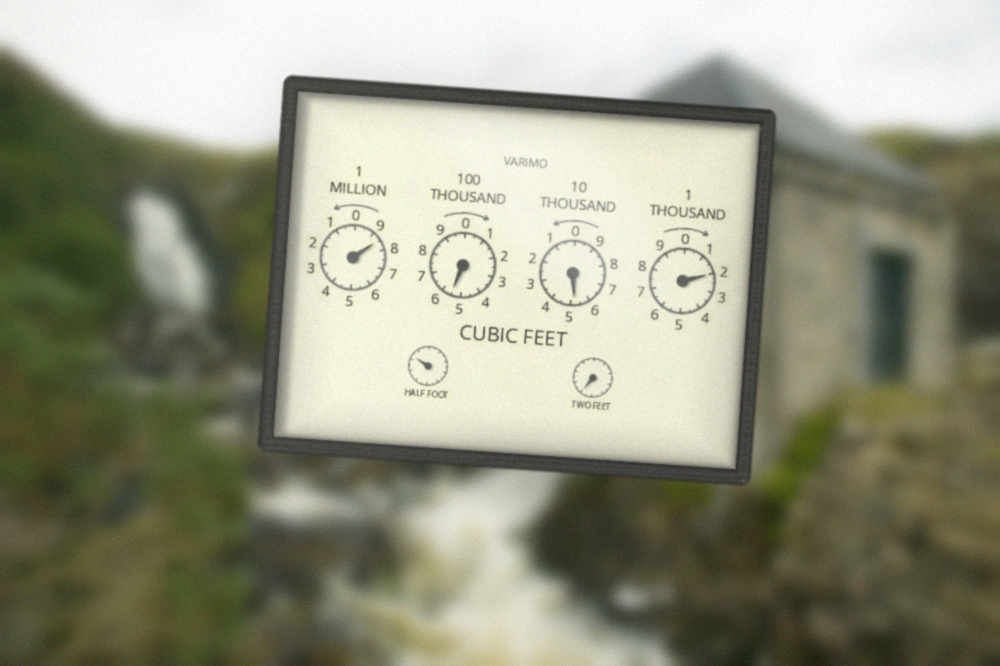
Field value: 855200 ft³
